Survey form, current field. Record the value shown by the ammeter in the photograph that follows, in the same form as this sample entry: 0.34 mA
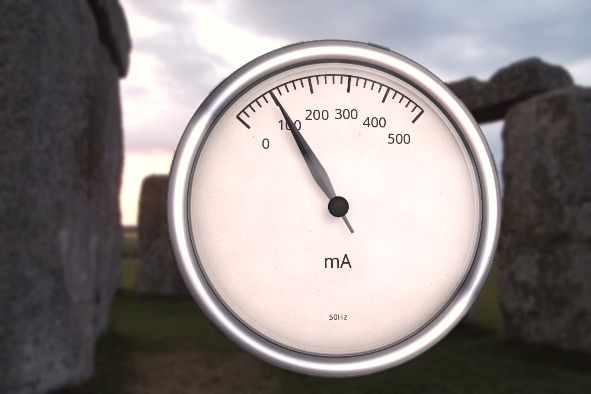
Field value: 100 mA
